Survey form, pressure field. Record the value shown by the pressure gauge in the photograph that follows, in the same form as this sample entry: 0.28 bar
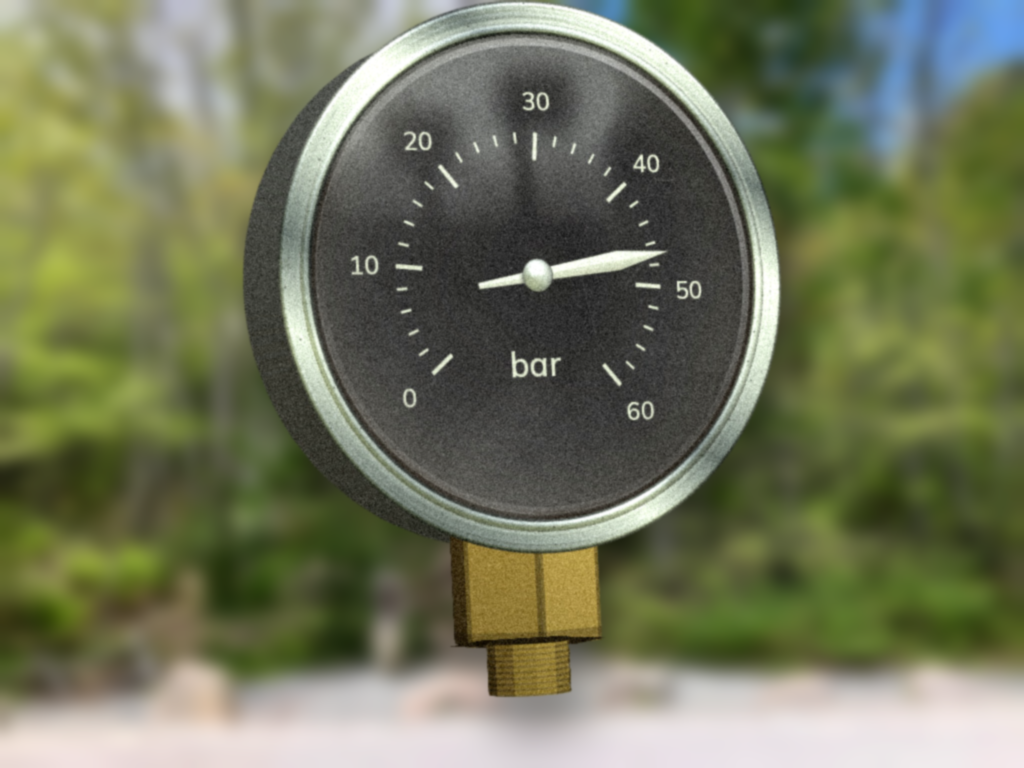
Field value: 47 bar
